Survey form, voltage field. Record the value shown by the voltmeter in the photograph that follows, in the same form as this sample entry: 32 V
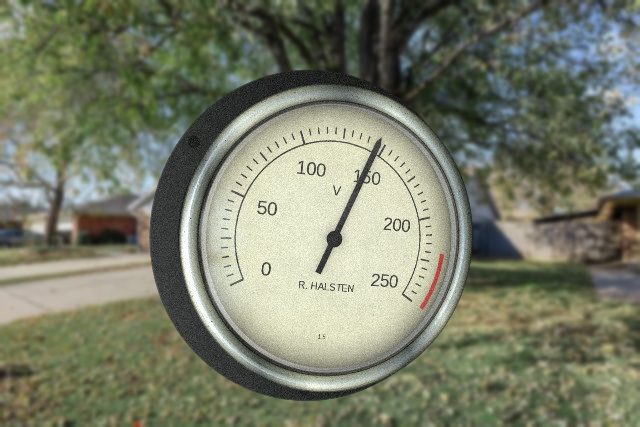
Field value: 145 V
